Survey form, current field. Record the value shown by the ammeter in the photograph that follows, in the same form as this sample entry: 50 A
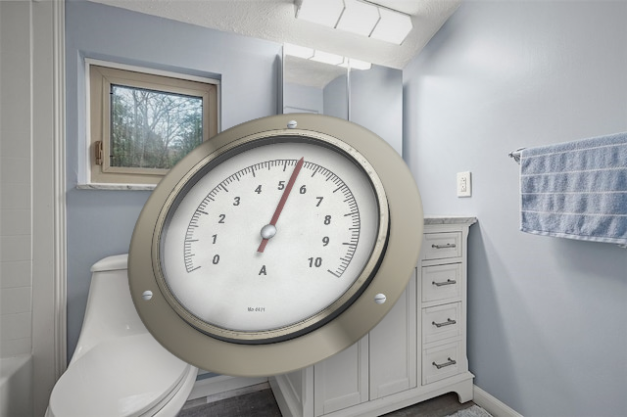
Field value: 5.5 A
